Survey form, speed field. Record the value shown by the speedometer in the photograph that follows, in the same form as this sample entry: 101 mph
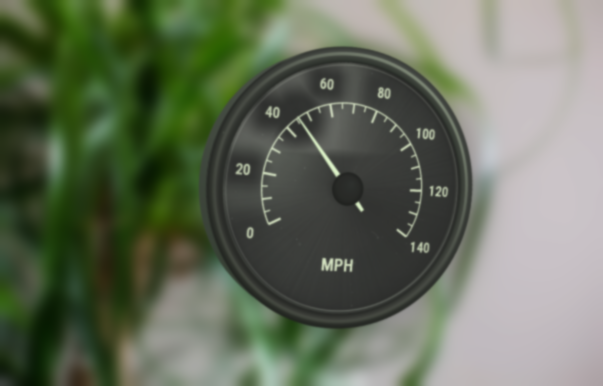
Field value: 45 mph
